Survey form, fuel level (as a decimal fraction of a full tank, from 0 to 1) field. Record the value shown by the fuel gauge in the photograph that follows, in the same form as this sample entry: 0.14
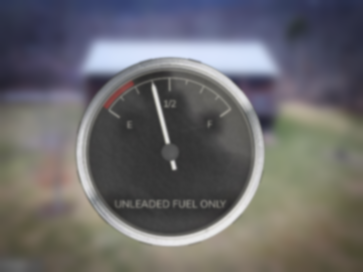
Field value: 0.375
